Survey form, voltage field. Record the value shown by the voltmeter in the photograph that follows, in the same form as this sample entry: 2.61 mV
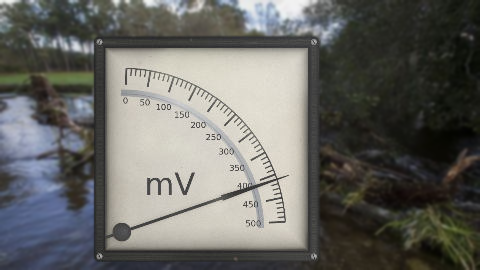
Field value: 410 mV
